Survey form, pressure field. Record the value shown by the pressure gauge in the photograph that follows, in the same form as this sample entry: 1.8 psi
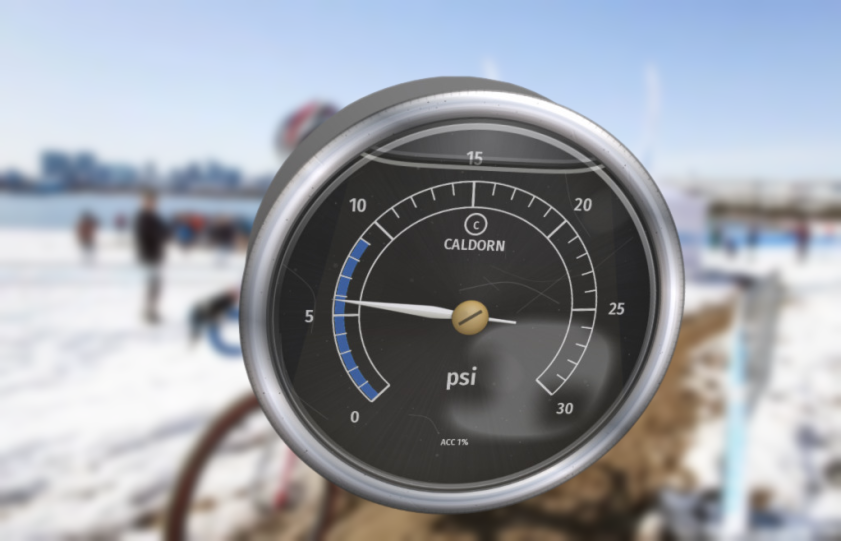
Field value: 6 psi
